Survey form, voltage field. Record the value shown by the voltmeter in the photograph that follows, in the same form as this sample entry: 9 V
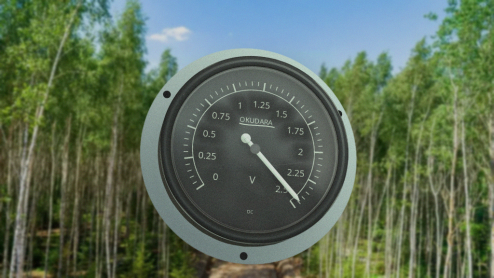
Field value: 2.45 V
